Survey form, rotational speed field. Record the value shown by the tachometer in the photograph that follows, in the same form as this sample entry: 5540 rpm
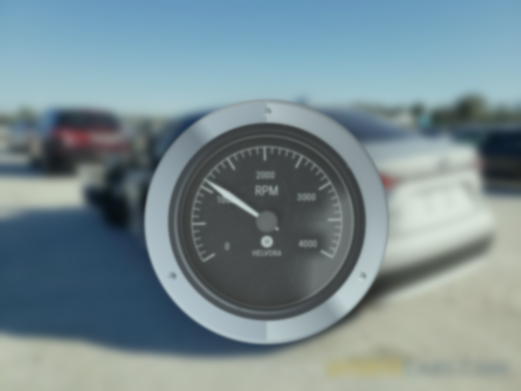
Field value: 1100 rpm
